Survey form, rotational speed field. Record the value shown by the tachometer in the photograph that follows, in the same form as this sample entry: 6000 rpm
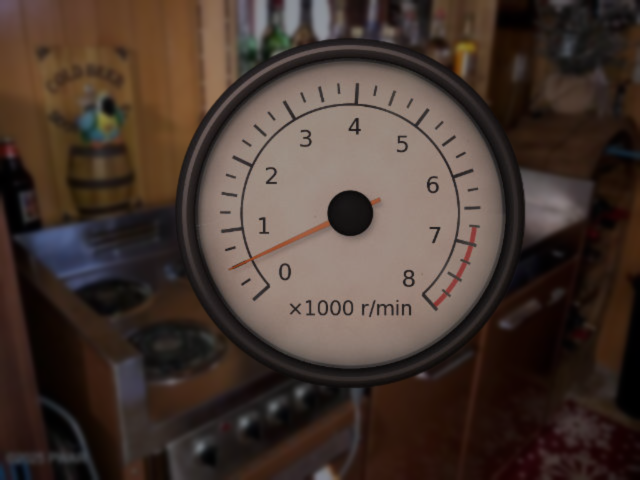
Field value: 500 rpm
